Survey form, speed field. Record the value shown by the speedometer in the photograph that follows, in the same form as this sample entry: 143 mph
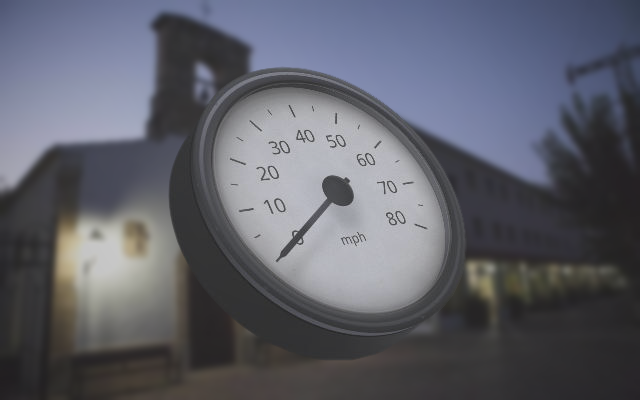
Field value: 0 mph
